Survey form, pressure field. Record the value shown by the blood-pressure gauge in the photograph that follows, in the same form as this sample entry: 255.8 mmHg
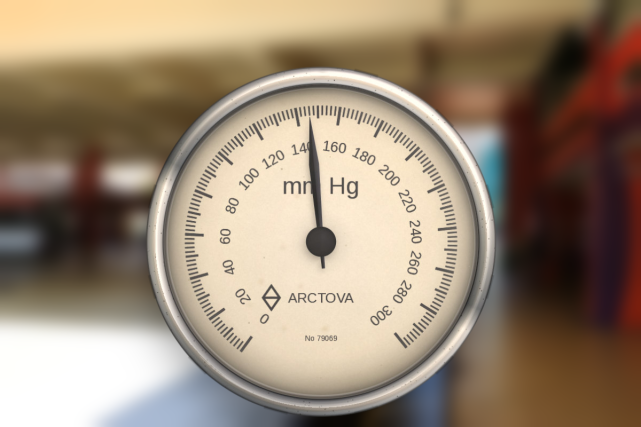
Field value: 146 mmHg
